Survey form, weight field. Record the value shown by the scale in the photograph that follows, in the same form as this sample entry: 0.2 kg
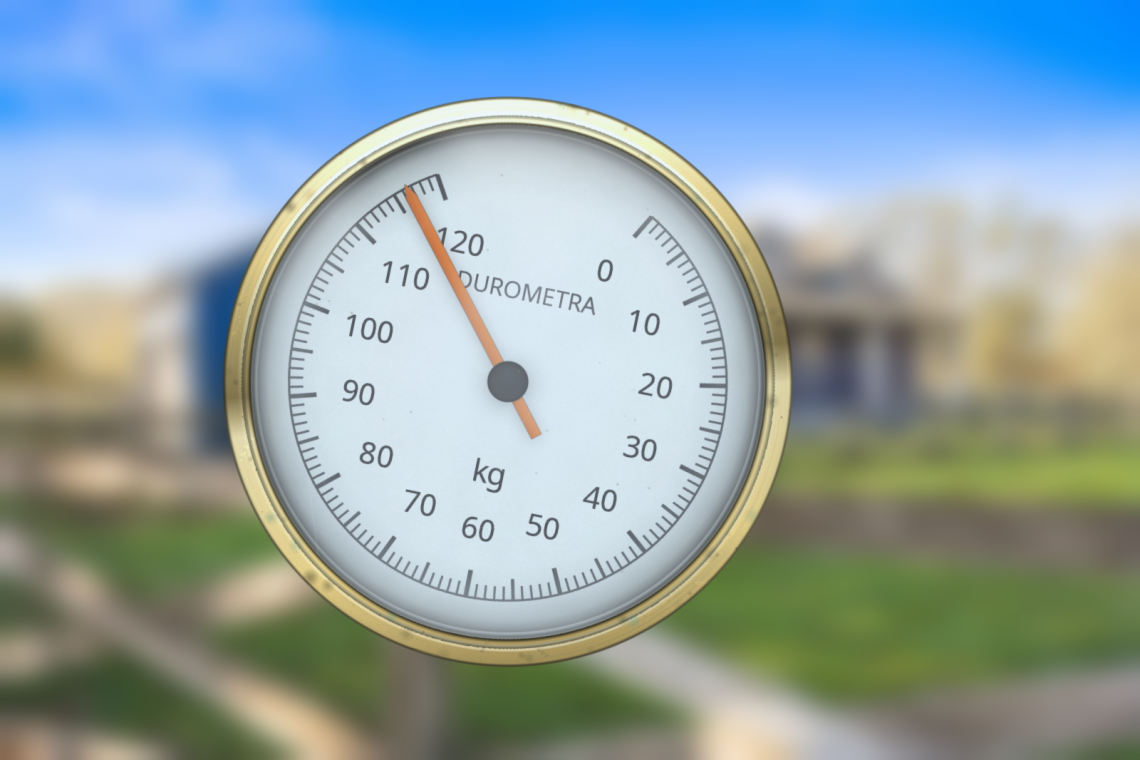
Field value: 116.5 kg
